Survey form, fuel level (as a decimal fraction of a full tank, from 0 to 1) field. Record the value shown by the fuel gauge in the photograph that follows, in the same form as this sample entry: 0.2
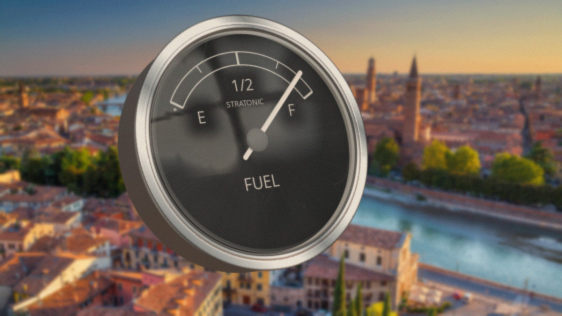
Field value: 0.875
